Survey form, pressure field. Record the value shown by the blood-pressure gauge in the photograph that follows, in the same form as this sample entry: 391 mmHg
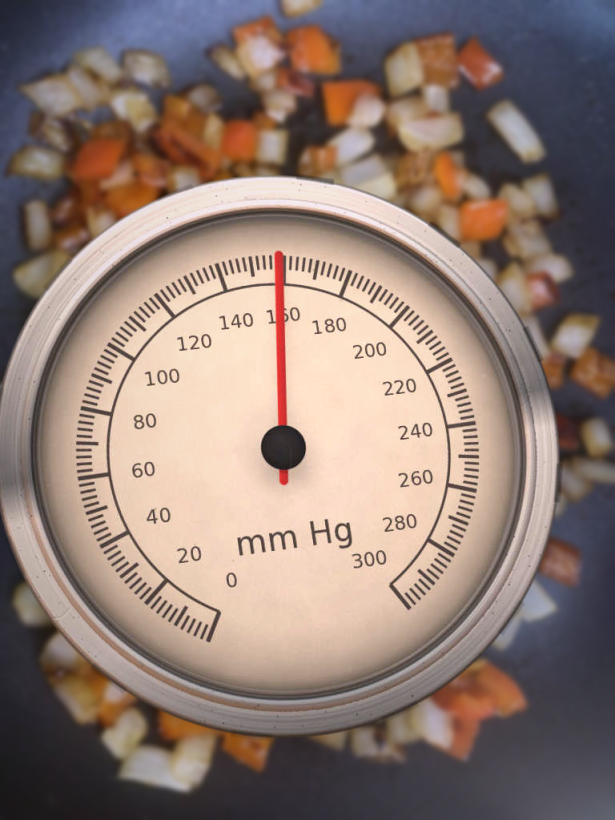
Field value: 158 mmHg
